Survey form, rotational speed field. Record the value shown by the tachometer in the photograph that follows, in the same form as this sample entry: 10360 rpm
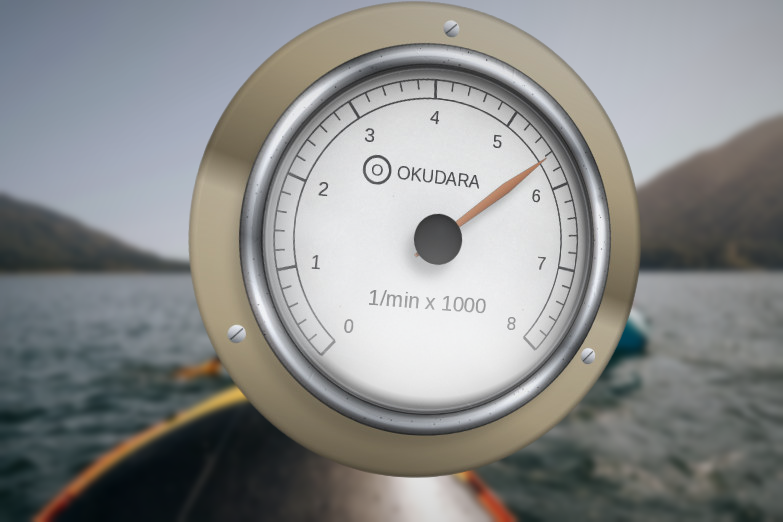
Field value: 5600 rpm
